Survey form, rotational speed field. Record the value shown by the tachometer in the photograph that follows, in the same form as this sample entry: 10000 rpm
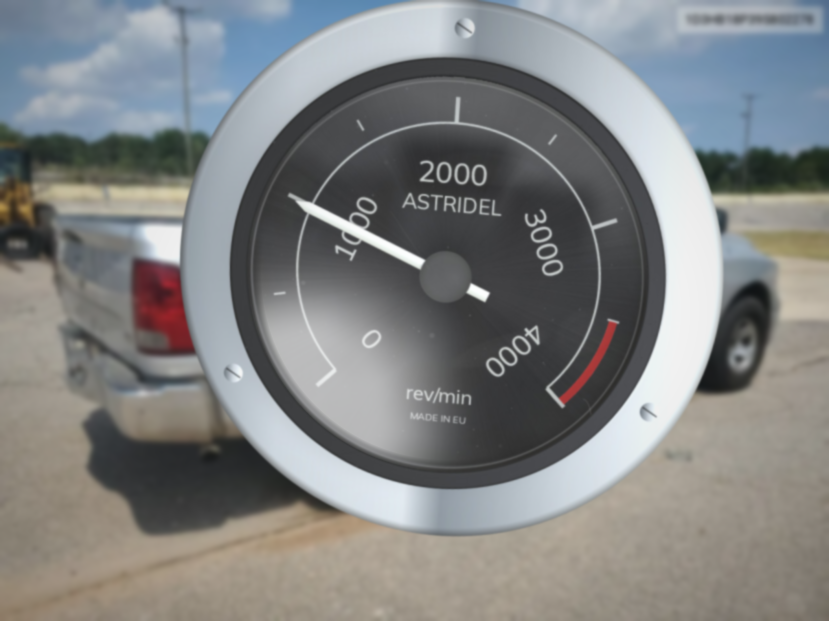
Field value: 1000 rpm
